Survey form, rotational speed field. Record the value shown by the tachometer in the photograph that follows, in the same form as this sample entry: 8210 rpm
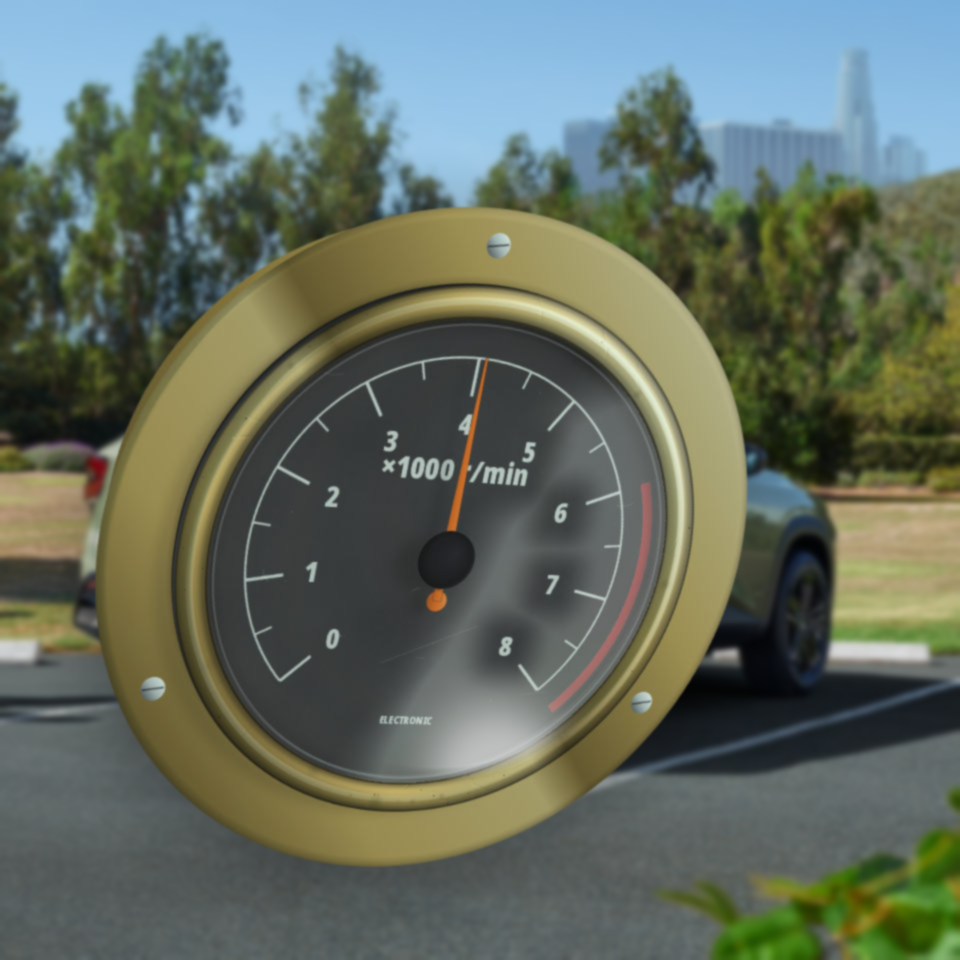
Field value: 4000 rpm
